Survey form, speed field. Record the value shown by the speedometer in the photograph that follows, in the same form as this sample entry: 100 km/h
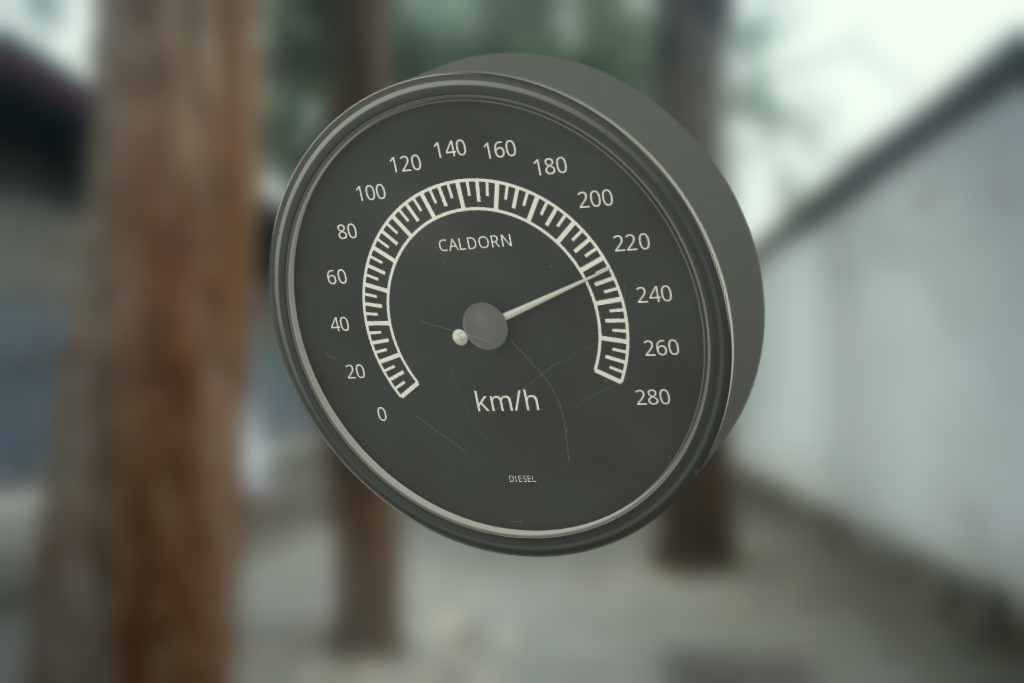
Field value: 225 km/h
